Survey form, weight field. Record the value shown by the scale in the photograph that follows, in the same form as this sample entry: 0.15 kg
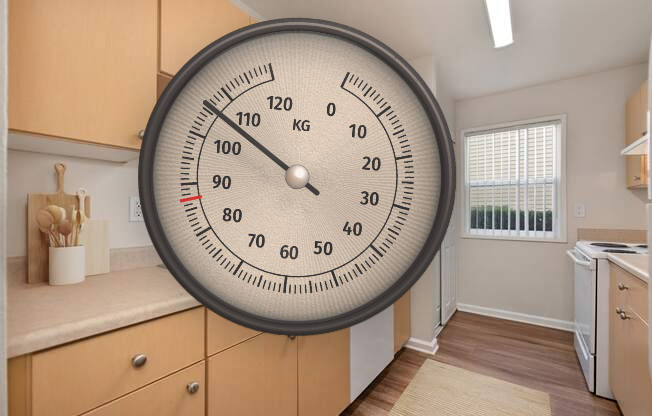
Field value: 106 kg
